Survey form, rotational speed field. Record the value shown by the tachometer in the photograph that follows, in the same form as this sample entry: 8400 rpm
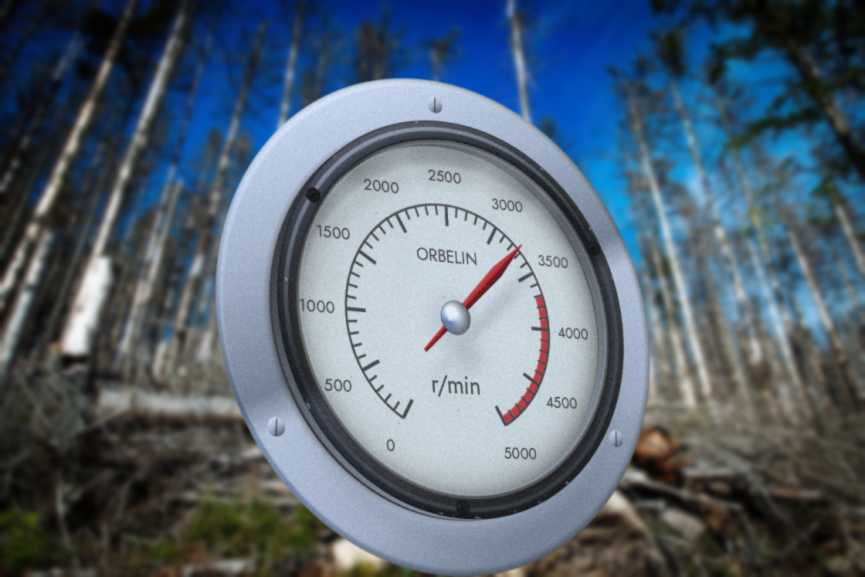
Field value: 3250 rpm
